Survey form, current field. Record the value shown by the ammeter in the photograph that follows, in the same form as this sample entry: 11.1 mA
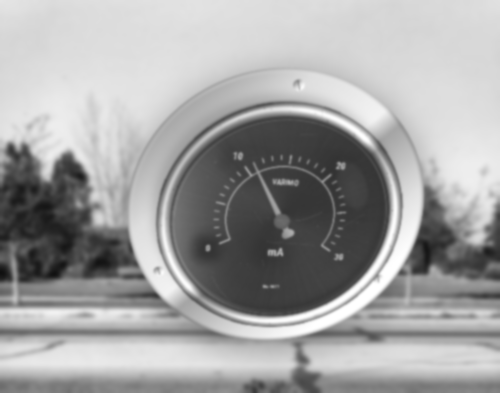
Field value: 11 mA
